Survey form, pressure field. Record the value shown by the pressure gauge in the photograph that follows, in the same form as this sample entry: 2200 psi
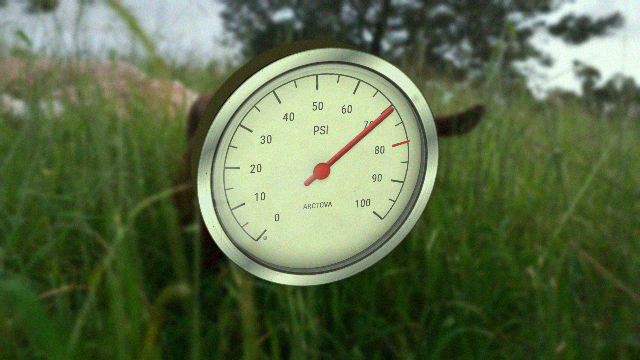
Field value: 70 psi
